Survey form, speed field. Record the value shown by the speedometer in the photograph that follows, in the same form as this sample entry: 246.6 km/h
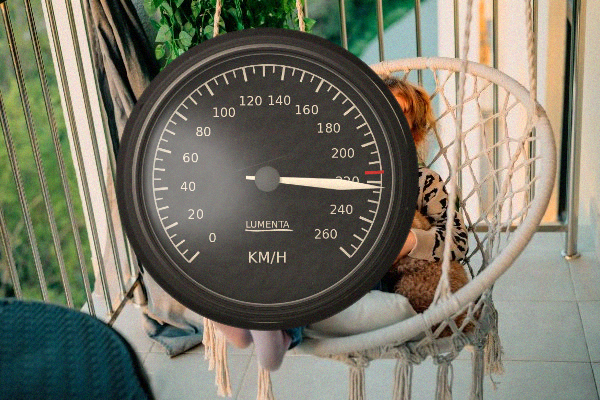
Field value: 222.5 km/h
